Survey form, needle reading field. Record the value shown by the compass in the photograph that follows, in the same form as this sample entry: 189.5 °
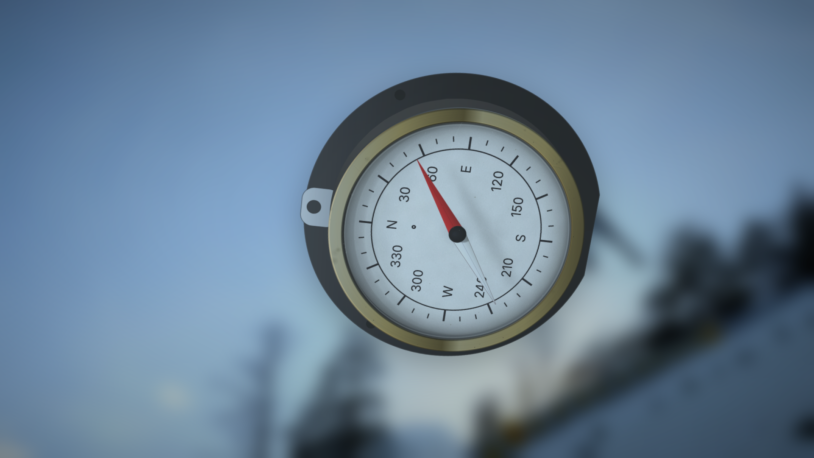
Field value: 55 °
